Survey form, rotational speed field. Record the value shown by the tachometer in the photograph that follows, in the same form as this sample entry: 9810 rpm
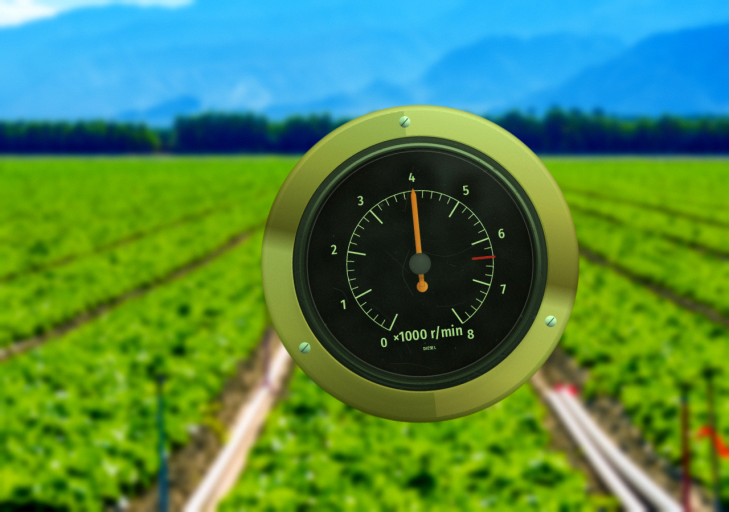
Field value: 4000 rpm
